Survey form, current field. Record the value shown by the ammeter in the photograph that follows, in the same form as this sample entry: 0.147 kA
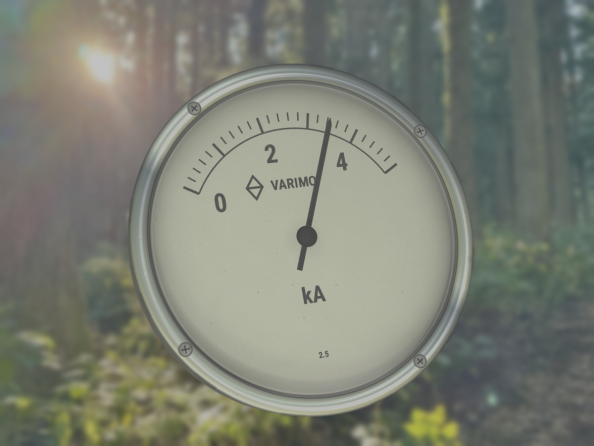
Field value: 3.4 kA
